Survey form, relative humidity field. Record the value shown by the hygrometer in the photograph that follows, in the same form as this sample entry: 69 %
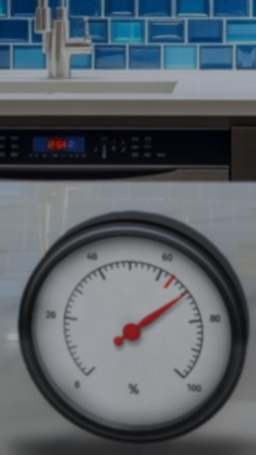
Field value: 70 %
